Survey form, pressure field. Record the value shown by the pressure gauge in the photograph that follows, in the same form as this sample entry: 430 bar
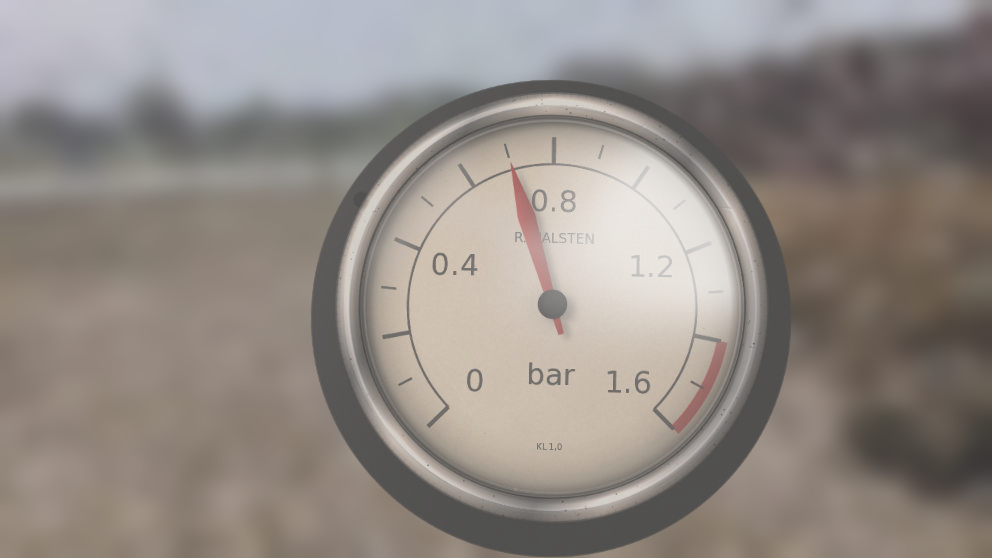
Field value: 0.7 bar
